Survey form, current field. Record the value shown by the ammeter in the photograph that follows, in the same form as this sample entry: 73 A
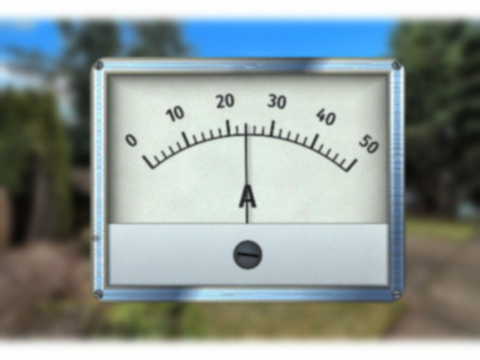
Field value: 24 A
